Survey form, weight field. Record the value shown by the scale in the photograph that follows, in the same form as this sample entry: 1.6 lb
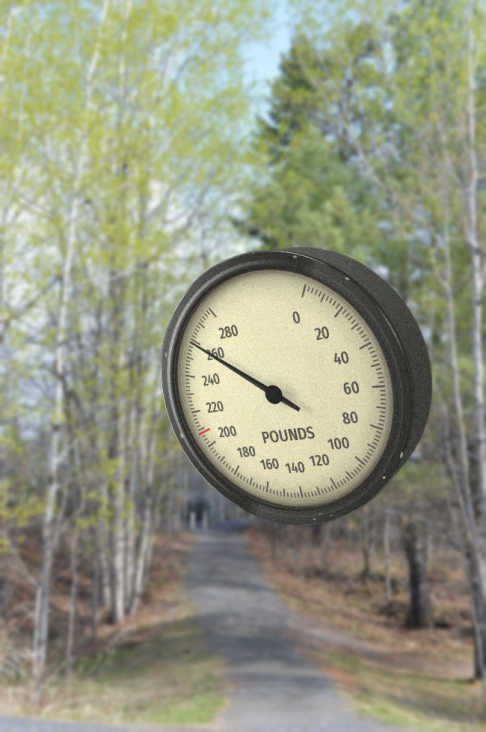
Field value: 260 lb
